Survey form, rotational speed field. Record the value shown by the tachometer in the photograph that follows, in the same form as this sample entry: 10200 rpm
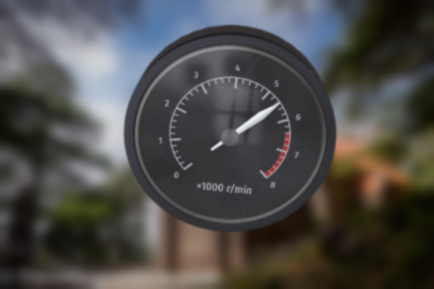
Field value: 5400 rpm
